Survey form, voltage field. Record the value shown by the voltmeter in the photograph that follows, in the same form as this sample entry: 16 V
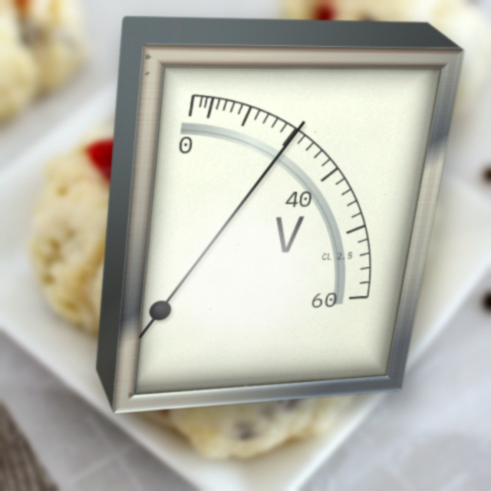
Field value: 30 V
